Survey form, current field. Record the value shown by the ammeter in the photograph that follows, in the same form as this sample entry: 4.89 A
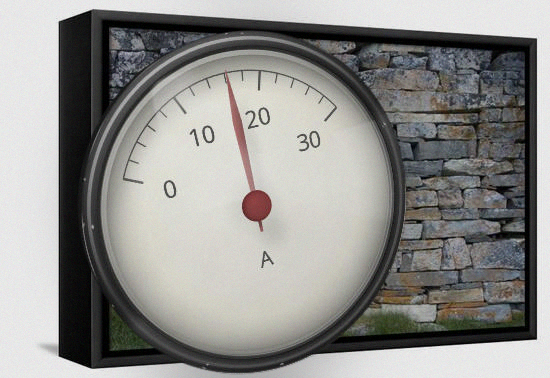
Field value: 16 A
